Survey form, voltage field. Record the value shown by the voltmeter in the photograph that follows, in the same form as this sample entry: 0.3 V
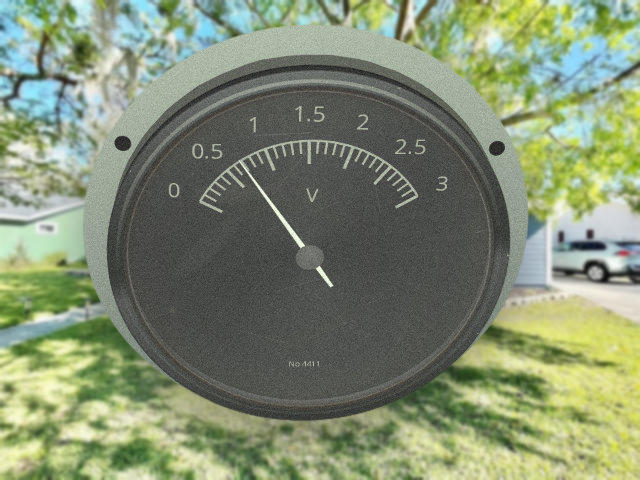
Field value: 0.7 V
